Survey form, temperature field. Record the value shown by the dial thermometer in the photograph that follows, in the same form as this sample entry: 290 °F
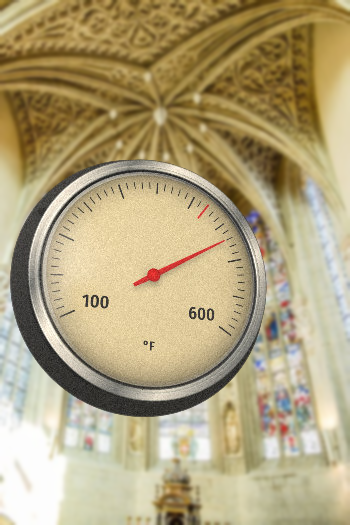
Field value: 470 °F
